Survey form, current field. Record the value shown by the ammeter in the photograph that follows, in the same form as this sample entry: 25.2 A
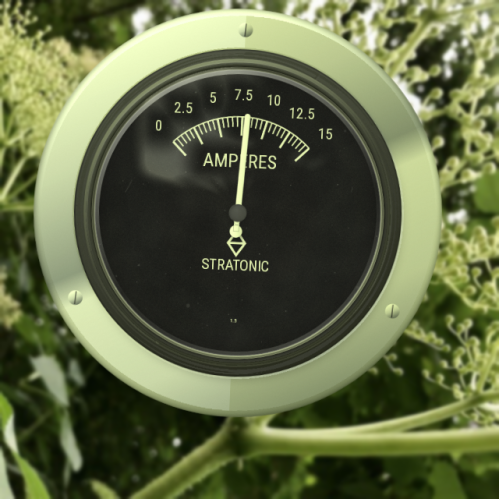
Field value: 8 A
